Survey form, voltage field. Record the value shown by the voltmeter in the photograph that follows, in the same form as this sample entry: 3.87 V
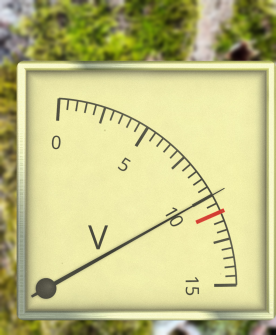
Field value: 10 V
